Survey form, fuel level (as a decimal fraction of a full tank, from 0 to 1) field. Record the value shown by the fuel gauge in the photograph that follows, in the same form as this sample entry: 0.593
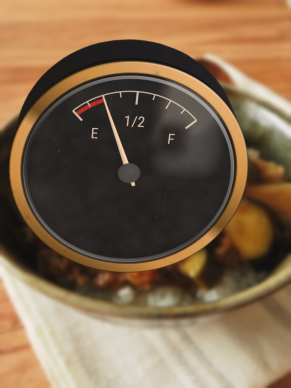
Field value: 0.25
